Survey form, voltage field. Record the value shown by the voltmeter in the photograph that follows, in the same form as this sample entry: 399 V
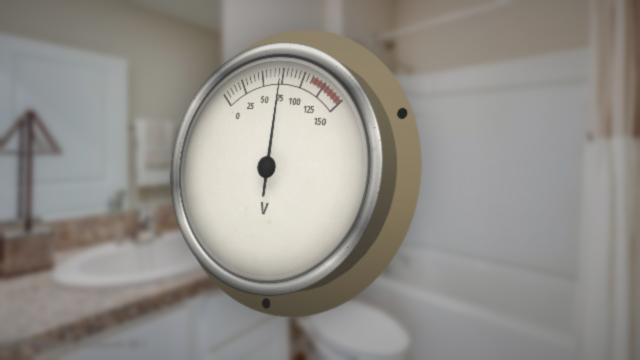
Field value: 75 V
